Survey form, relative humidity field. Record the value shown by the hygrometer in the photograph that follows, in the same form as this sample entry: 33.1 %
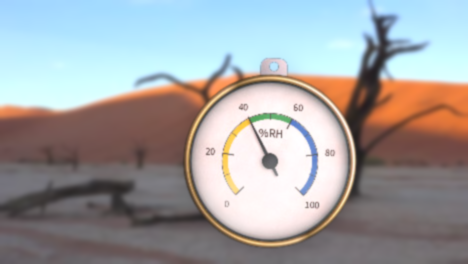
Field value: 40 %
